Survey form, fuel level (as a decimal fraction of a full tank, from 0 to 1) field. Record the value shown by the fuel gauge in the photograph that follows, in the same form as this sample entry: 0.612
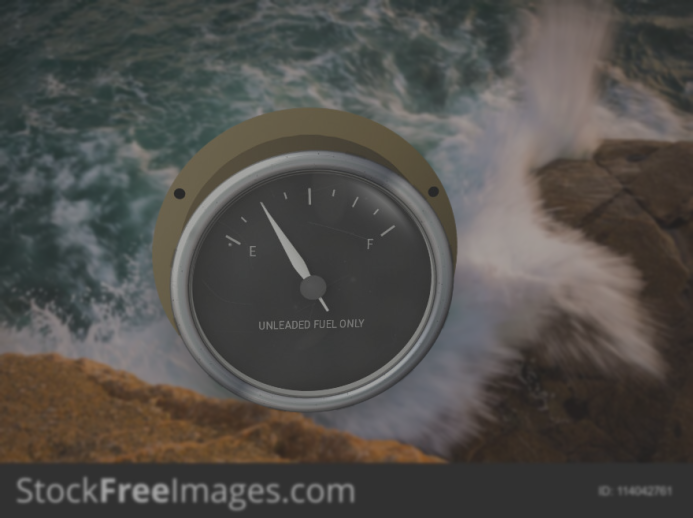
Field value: 0.25
